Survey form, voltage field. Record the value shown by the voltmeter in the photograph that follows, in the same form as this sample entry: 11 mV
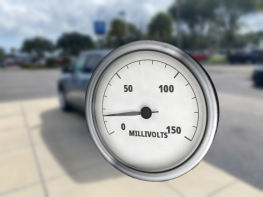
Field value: 15 mV
